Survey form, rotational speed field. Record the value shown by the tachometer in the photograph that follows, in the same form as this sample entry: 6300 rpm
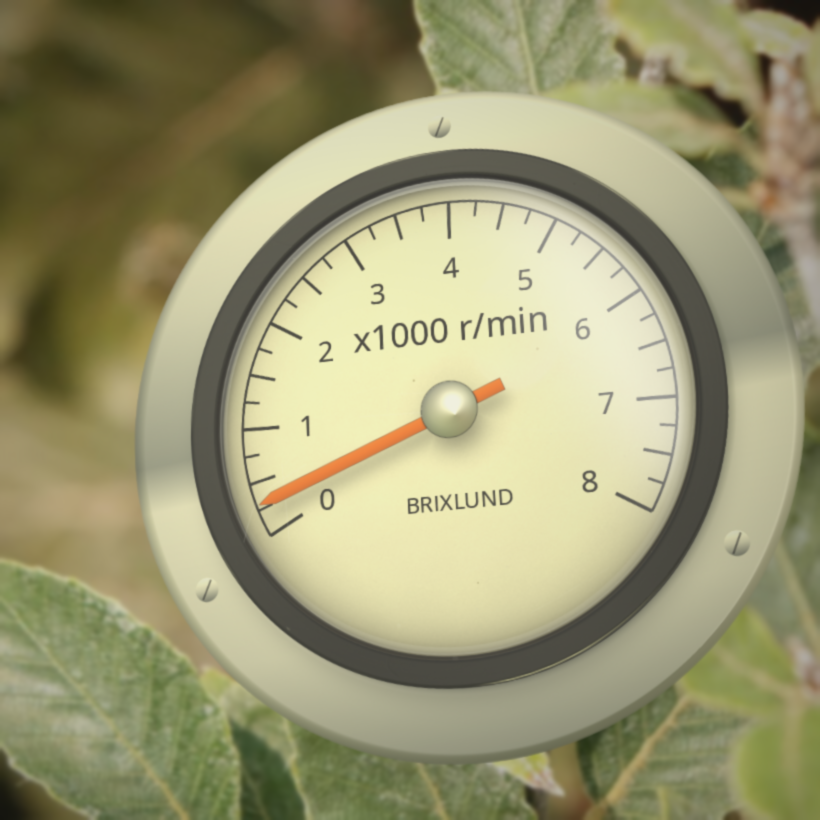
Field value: 250 rpm
